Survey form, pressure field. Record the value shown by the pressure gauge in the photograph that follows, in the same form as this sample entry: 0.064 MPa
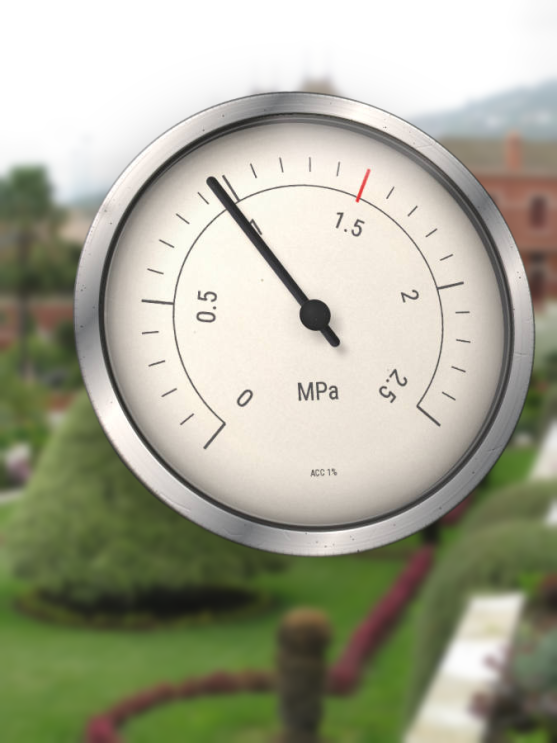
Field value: 0.95 MPa
